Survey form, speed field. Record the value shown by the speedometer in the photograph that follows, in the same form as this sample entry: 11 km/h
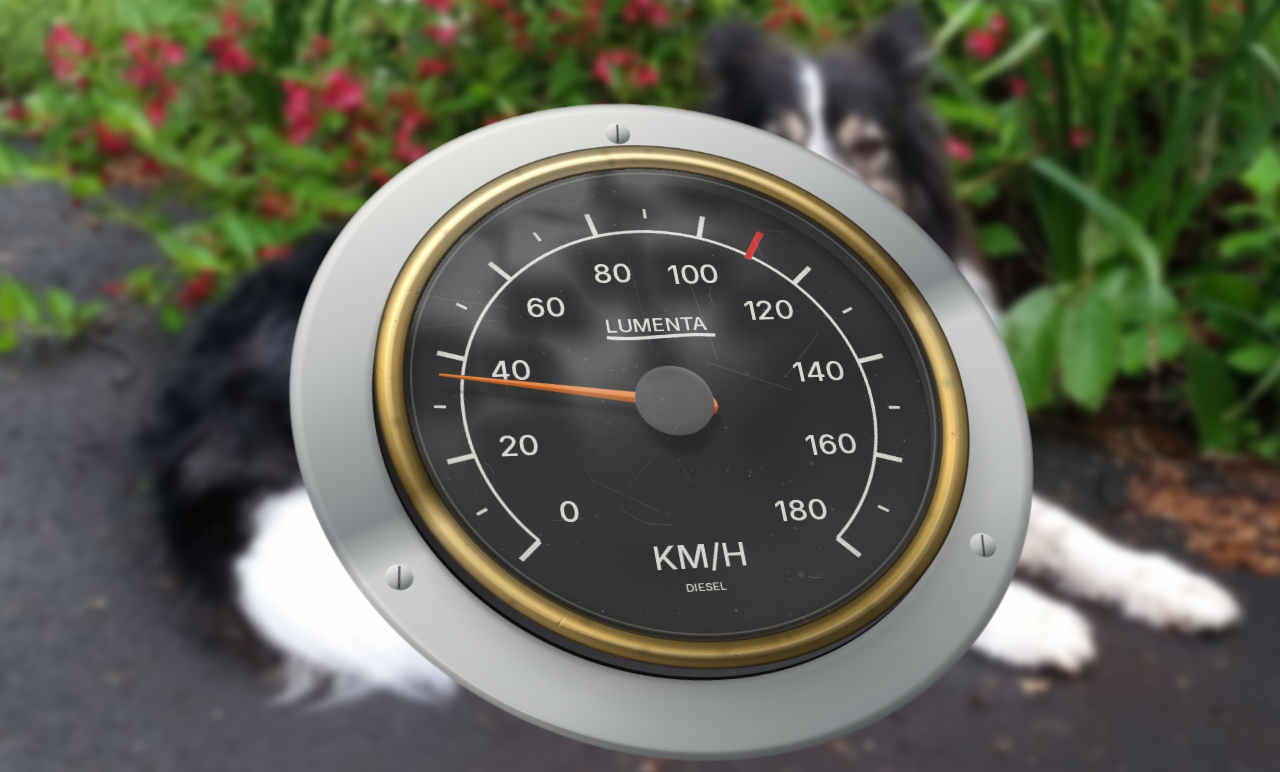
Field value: 35 km/h
